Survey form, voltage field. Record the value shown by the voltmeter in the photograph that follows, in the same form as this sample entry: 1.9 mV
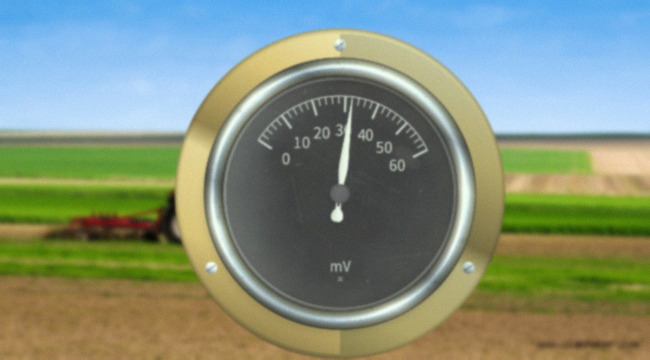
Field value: 32 mV
